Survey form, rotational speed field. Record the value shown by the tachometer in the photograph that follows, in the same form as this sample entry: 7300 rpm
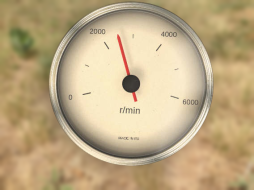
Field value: 2500 rpm
